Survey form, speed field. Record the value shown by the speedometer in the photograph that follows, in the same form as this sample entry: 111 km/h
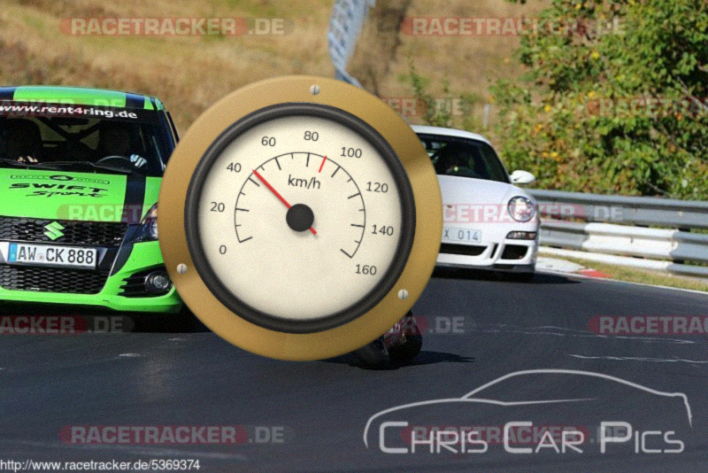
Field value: 45 km/h
